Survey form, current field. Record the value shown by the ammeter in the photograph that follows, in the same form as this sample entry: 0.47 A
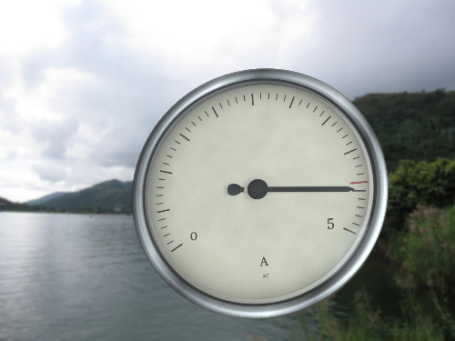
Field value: 4.5 A
